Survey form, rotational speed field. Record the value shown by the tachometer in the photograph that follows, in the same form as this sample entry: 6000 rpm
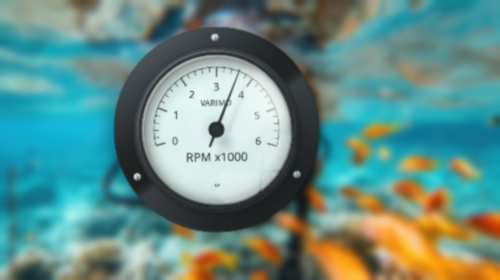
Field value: 3600 rpm
